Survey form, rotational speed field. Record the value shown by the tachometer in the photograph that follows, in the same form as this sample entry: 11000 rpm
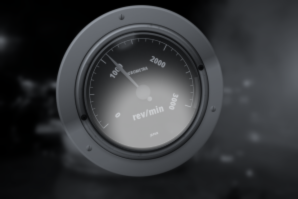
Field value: 1100 rpm
